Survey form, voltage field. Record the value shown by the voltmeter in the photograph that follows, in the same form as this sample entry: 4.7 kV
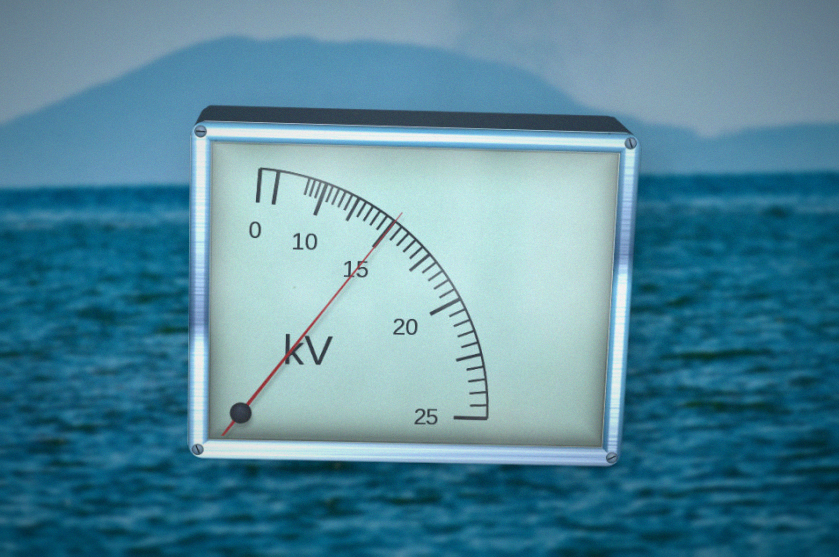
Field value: 15 kV
